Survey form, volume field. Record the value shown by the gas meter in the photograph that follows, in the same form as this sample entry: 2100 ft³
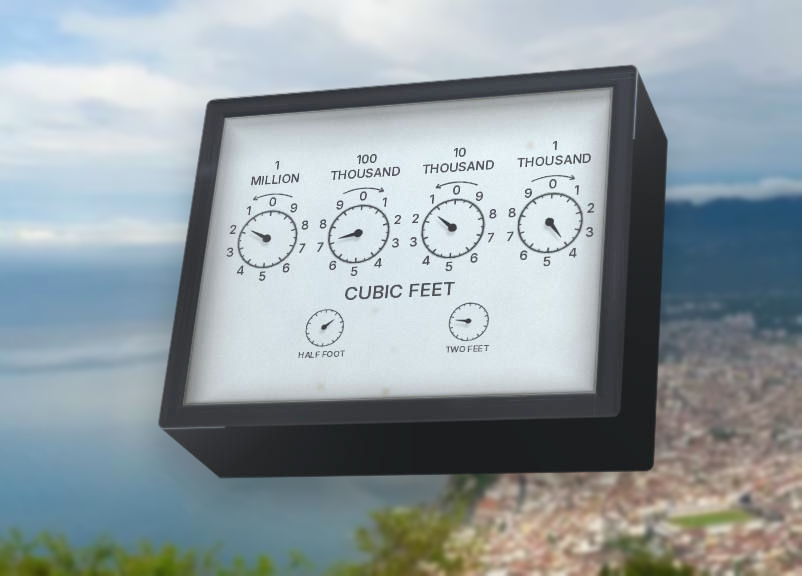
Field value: 171400 ft³
